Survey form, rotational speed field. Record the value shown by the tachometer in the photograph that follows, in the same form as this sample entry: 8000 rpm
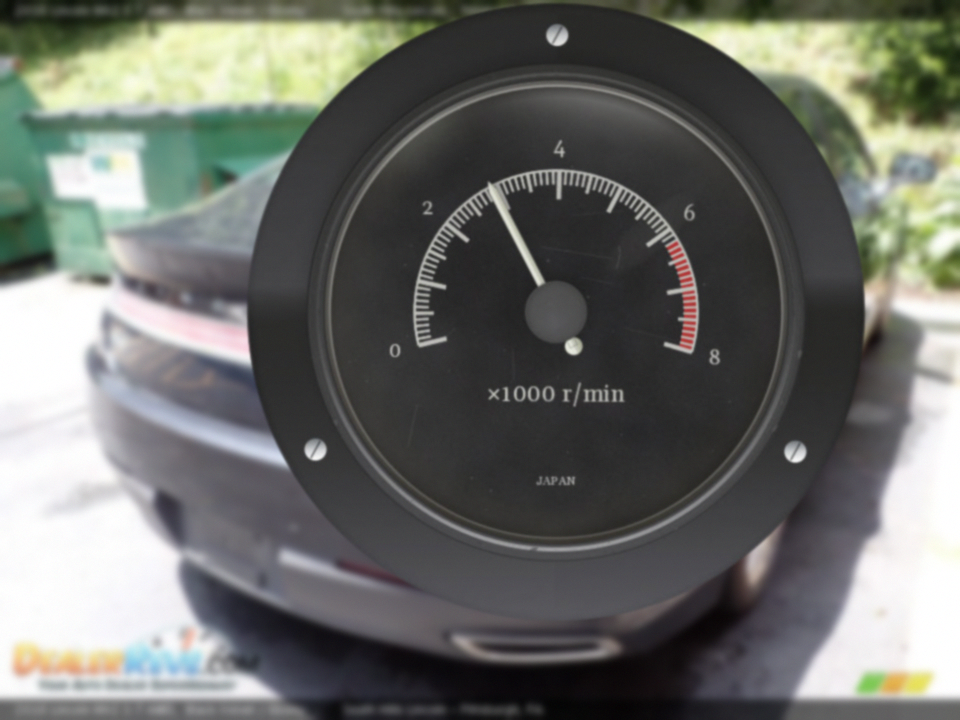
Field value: 2900 rpm
